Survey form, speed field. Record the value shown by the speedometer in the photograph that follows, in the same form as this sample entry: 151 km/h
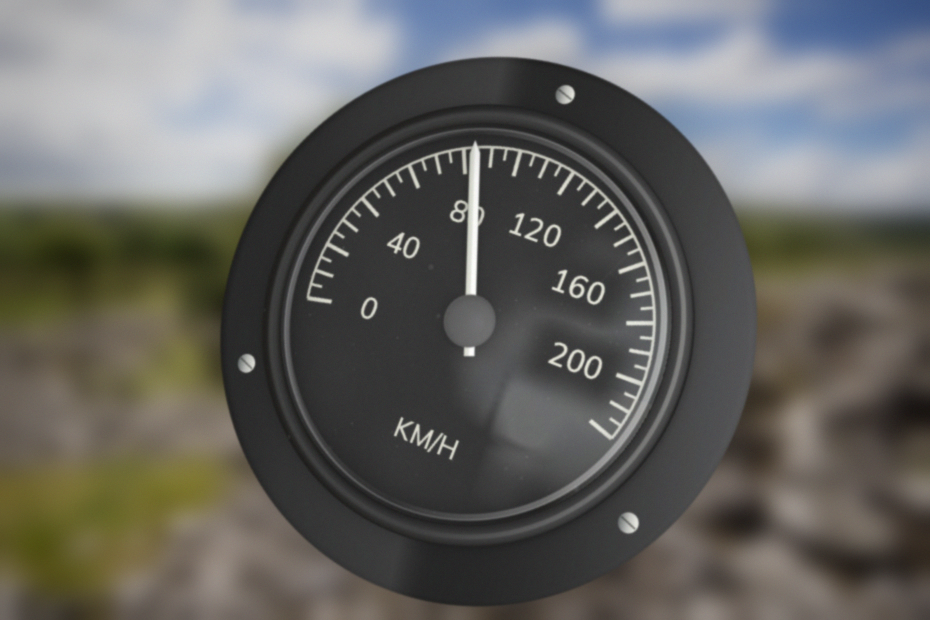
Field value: 85 km/h
